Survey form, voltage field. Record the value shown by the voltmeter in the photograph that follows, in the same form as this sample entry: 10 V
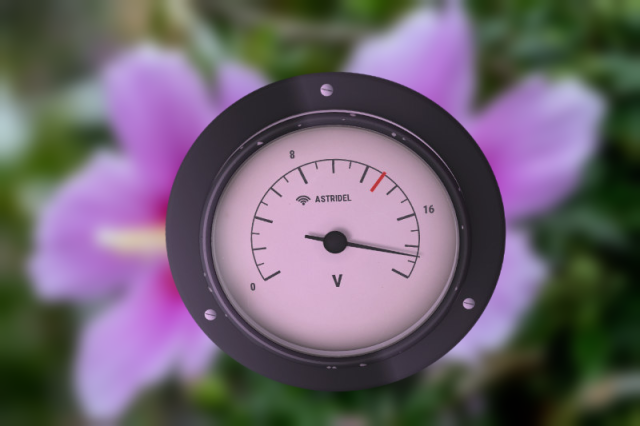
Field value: 18.5 V
